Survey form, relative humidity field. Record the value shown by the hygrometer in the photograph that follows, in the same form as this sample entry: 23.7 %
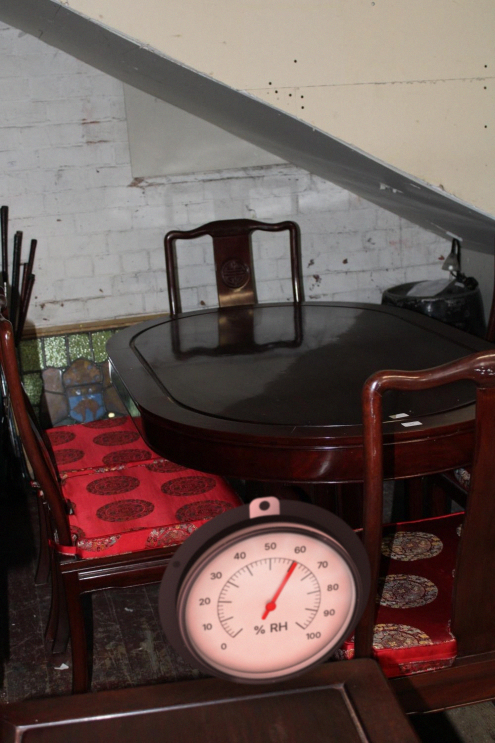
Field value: 60 %
